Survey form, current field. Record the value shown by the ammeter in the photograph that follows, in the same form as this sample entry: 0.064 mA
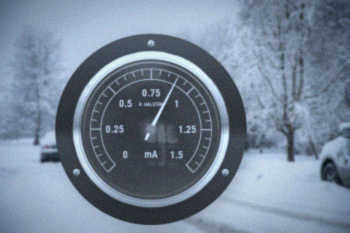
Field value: 0.9 mA
